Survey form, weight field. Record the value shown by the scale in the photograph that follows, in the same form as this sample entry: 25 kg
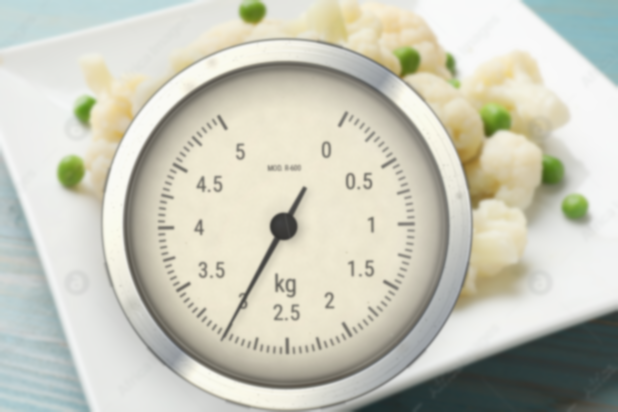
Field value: 3 kg
